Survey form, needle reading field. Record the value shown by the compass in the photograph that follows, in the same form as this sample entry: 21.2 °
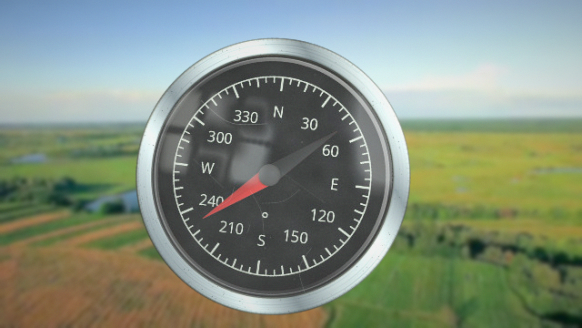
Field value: 230 °
